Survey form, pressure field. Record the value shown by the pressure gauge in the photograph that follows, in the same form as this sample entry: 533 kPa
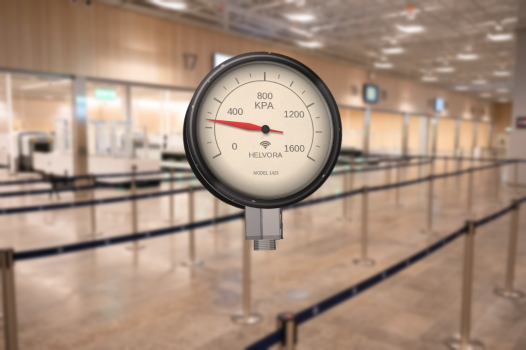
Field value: 250 kPa
